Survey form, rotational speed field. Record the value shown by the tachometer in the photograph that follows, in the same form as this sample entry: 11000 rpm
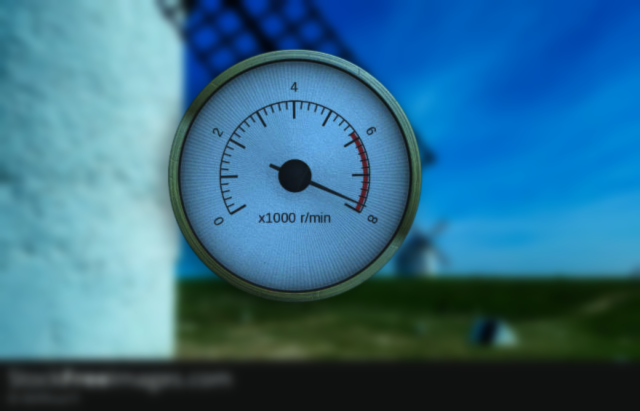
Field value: 7800 rpm
